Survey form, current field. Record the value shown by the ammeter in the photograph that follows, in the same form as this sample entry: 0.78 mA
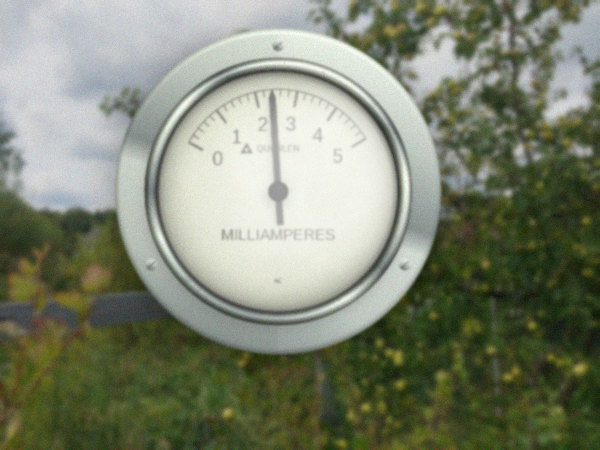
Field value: 2.4 mA
